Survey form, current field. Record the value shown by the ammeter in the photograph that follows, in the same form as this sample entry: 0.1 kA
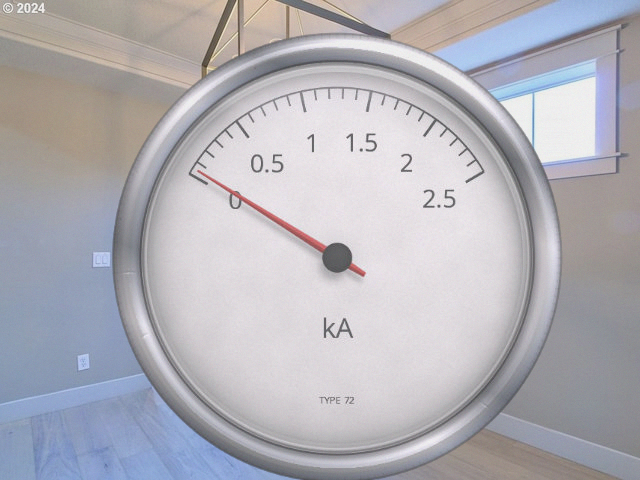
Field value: 0.05 kA
